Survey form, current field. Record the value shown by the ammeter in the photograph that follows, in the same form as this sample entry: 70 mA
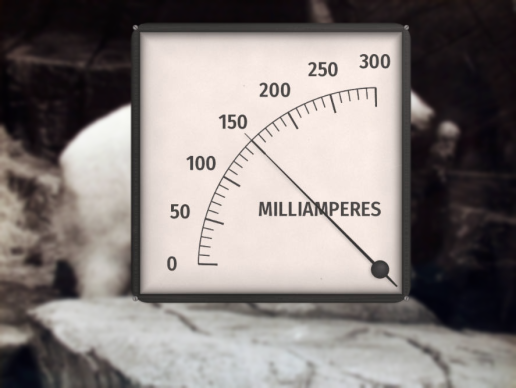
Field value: 150 mA
